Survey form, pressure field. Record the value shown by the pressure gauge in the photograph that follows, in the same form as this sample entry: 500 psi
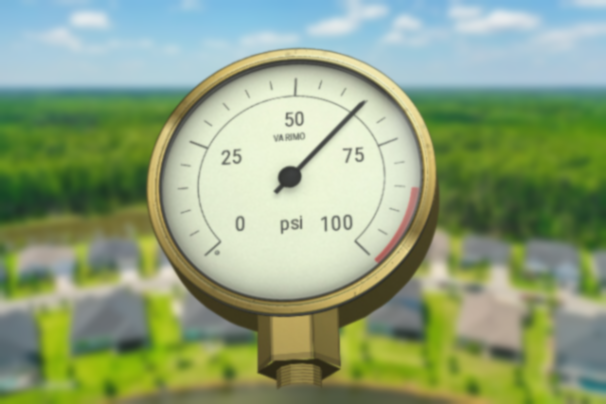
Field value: 65 psi
